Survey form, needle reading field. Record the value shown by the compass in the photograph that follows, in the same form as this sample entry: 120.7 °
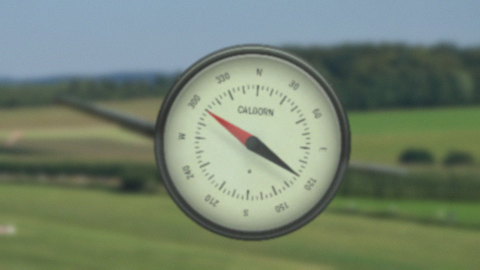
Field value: 300 °
